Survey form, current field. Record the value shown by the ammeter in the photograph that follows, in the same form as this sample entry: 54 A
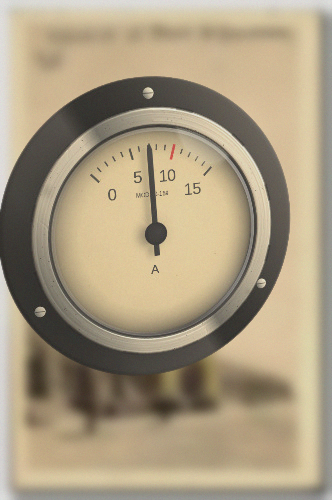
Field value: 7 A
